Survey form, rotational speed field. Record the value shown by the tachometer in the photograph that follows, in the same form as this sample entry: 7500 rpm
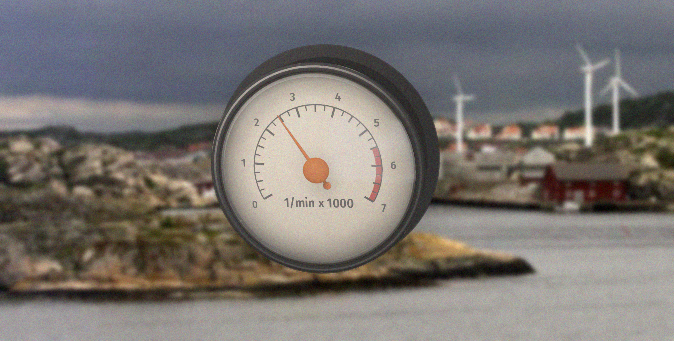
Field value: 2500 rpm
